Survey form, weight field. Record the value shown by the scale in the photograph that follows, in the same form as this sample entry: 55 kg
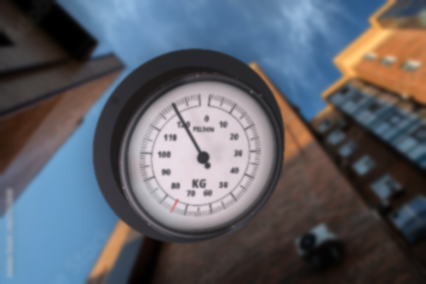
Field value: 120 kg
